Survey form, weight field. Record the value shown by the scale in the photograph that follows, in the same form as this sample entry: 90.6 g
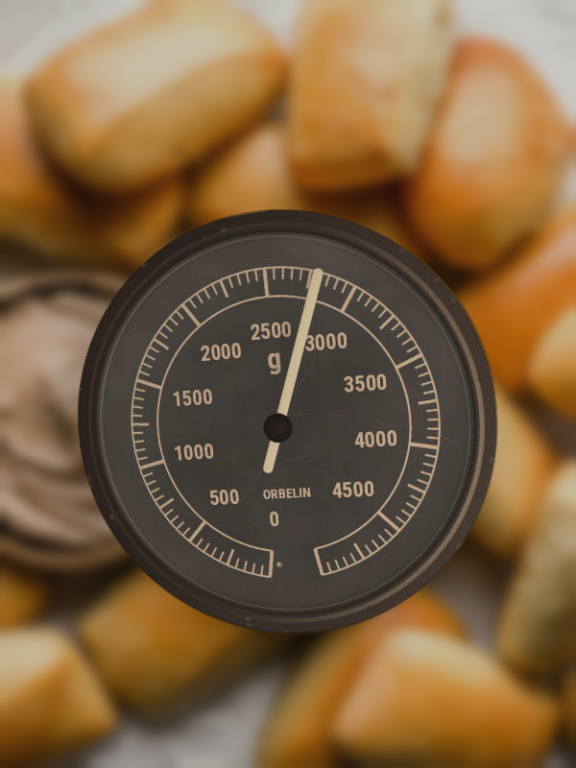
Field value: 2800 g
